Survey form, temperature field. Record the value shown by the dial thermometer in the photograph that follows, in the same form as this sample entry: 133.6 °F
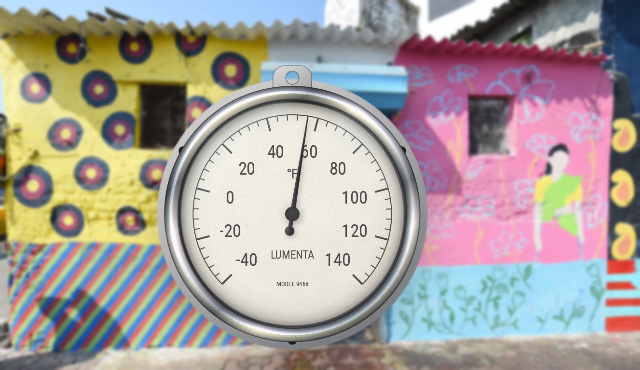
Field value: 56 °F
